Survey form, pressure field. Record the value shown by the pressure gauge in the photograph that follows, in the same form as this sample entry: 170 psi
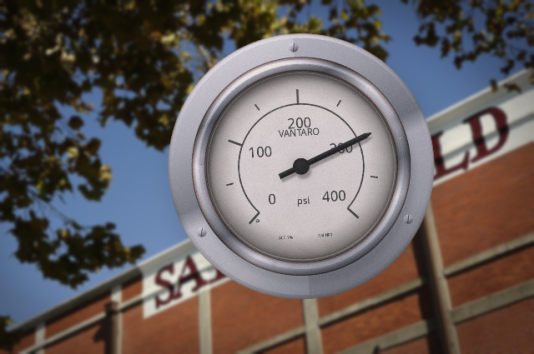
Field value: 300 psi
